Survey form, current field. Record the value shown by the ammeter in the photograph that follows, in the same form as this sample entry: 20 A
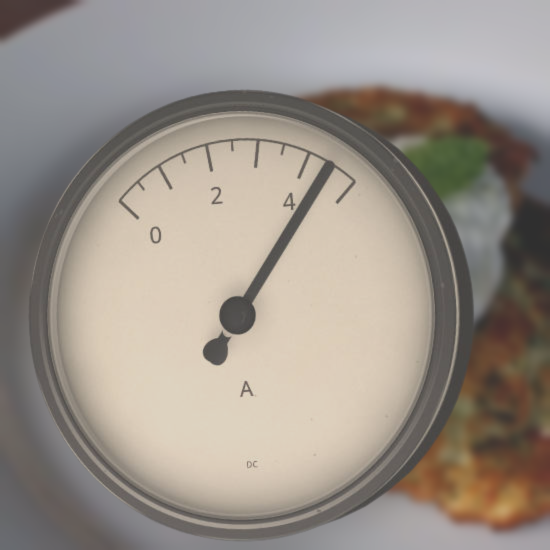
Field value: 4.5 A
